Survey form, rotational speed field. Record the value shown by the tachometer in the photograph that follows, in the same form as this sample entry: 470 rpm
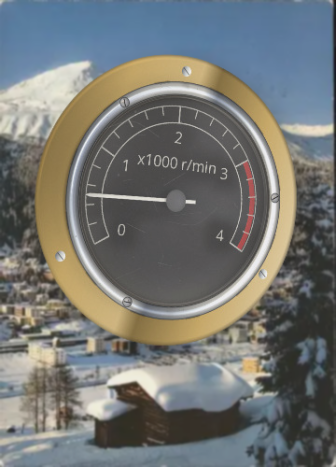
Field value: 500 rpm
